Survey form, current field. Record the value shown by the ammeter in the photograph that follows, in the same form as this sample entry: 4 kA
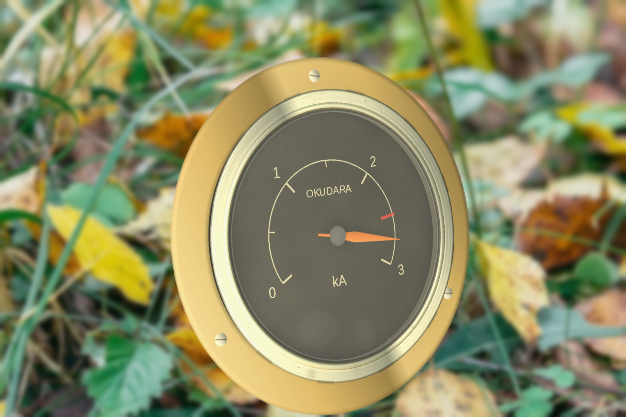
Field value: 2.75 kA
